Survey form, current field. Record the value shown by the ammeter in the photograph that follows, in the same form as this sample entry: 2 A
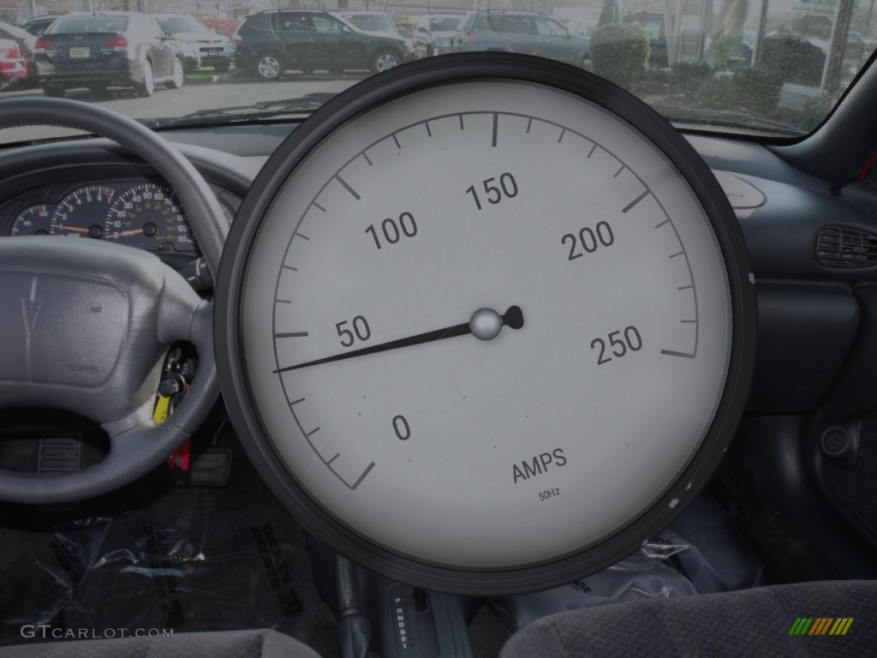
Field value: 40 A
